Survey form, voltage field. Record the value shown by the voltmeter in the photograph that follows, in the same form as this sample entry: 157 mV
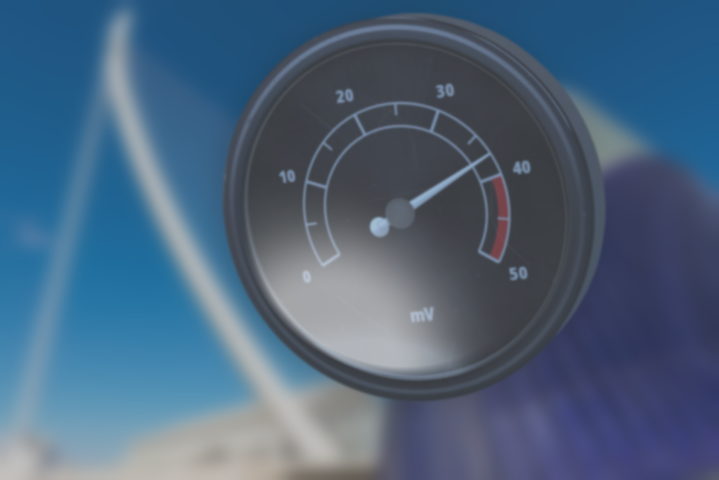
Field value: 37.5 mV
